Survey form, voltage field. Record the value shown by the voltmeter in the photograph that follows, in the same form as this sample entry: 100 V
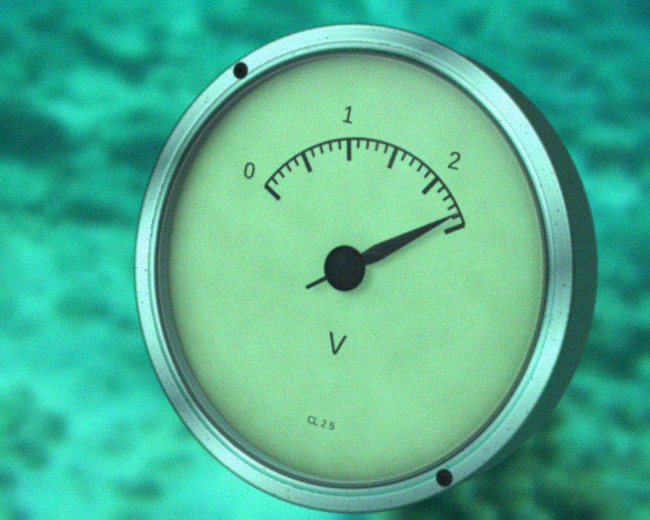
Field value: 2.4 V
